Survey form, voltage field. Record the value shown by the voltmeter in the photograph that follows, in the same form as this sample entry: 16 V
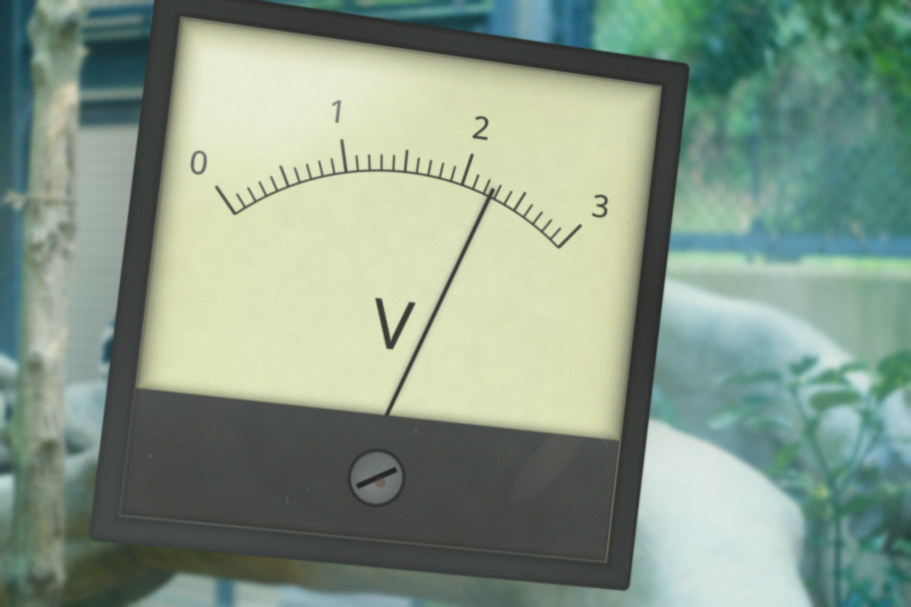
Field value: 2.25 V
